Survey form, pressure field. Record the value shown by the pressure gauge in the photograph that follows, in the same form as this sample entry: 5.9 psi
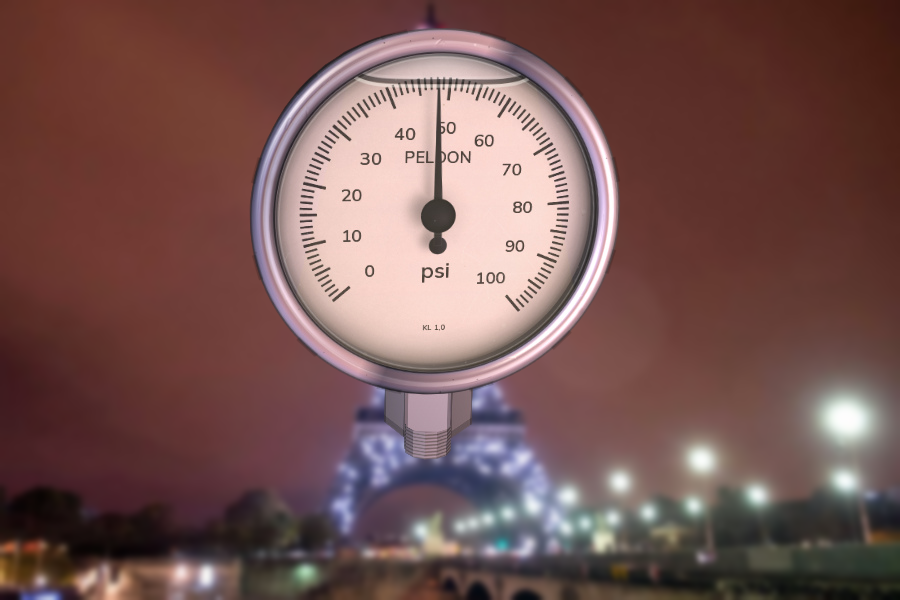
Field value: 48 psi
